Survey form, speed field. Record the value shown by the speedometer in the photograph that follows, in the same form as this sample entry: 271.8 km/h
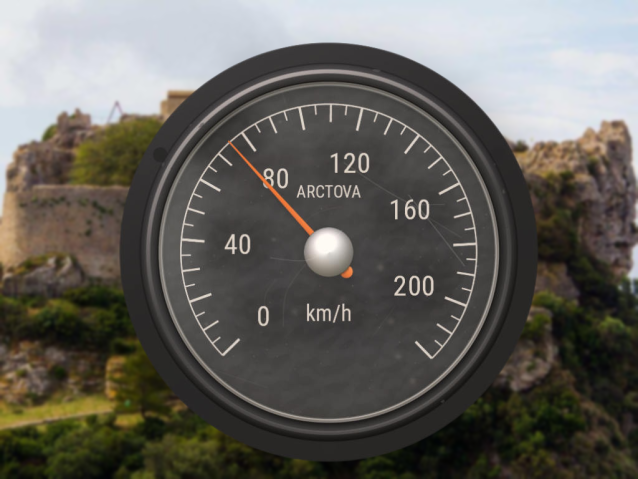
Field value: 75 km/h
